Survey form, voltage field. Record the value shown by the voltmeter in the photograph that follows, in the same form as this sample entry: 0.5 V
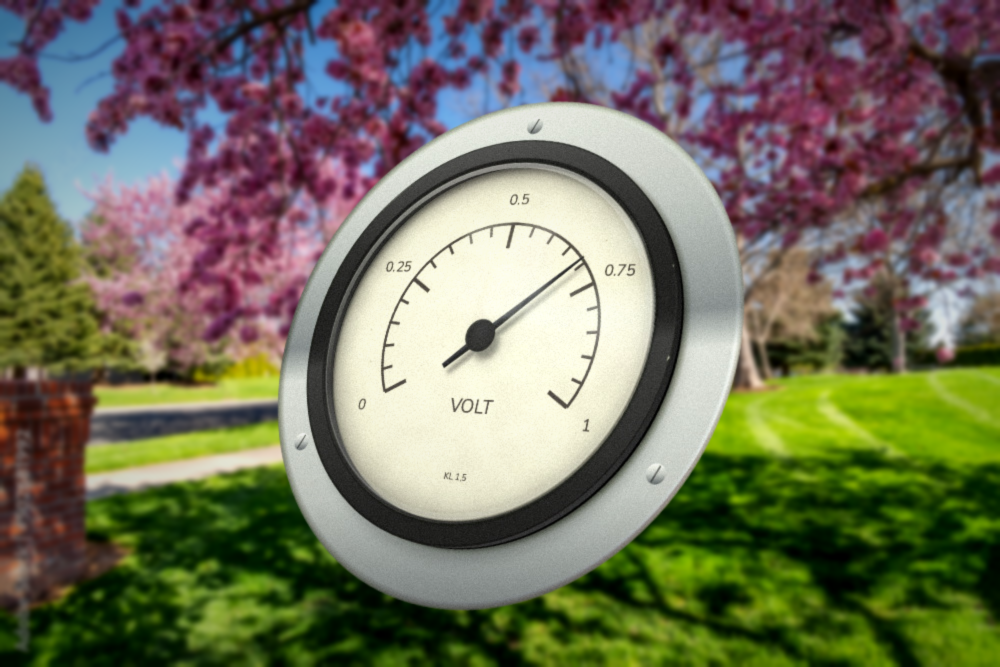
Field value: 0.7 V
